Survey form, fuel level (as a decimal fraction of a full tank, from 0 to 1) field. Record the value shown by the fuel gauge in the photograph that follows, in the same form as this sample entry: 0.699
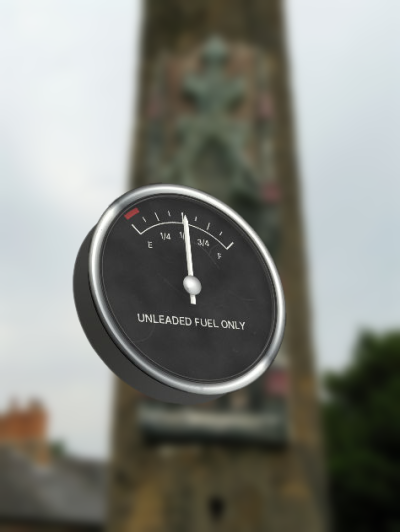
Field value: 0.5
